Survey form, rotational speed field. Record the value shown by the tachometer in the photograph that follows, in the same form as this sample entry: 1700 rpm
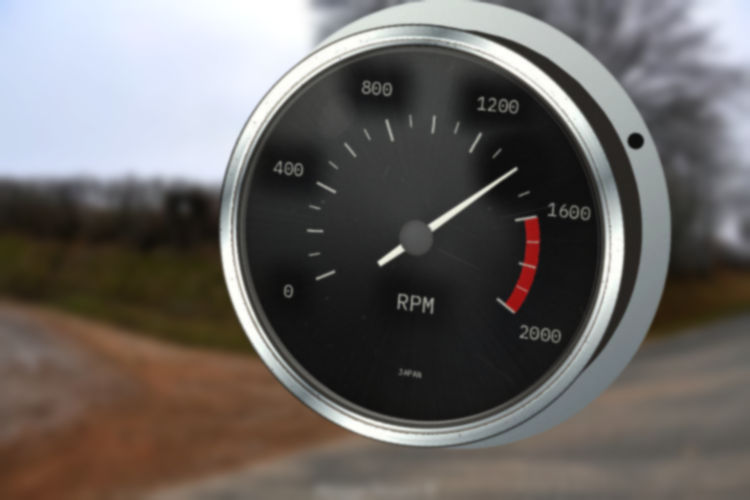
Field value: 1400 rpm
